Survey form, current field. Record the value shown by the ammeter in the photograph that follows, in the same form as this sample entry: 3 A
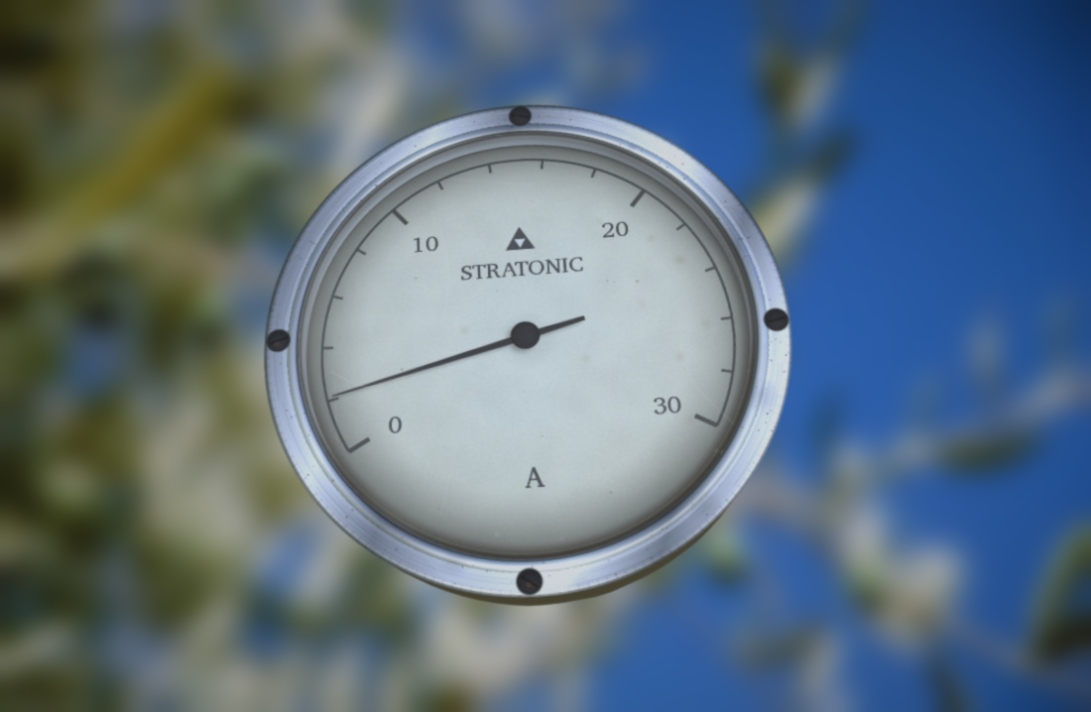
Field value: 2 A
